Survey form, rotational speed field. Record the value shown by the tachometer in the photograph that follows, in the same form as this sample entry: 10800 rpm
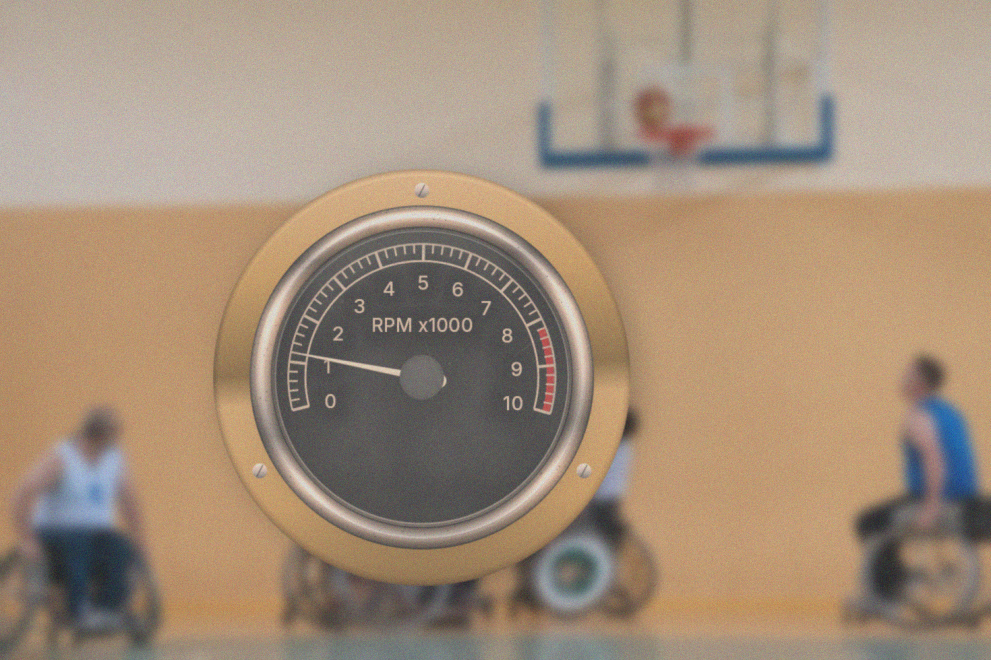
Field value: 1200 rpm
